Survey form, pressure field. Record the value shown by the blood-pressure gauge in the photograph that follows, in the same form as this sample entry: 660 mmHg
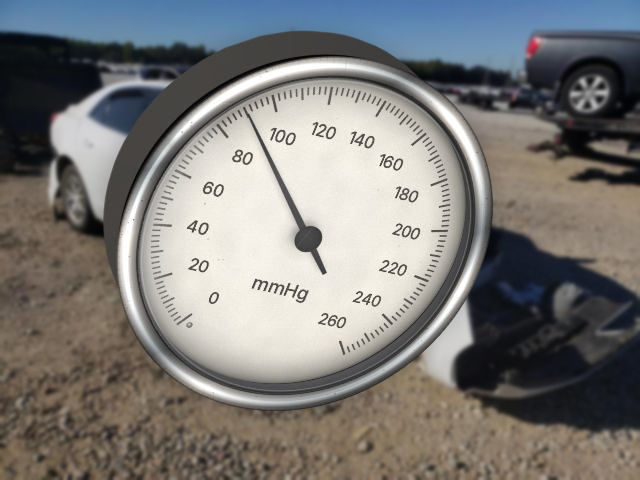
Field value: 90 mmHg
